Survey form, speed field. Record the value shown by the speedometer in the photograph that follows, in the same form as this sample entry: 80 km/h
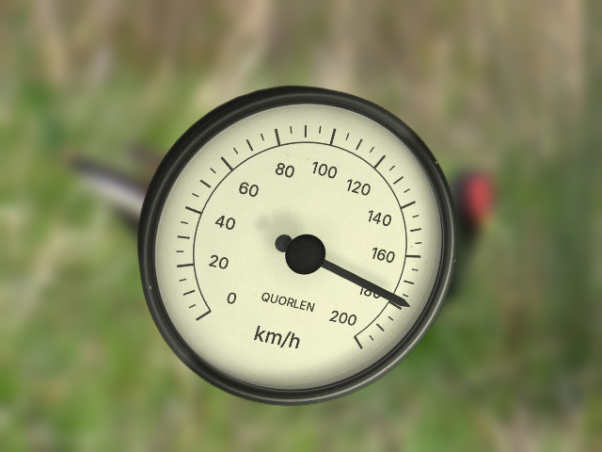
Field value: 177.5 km/h
